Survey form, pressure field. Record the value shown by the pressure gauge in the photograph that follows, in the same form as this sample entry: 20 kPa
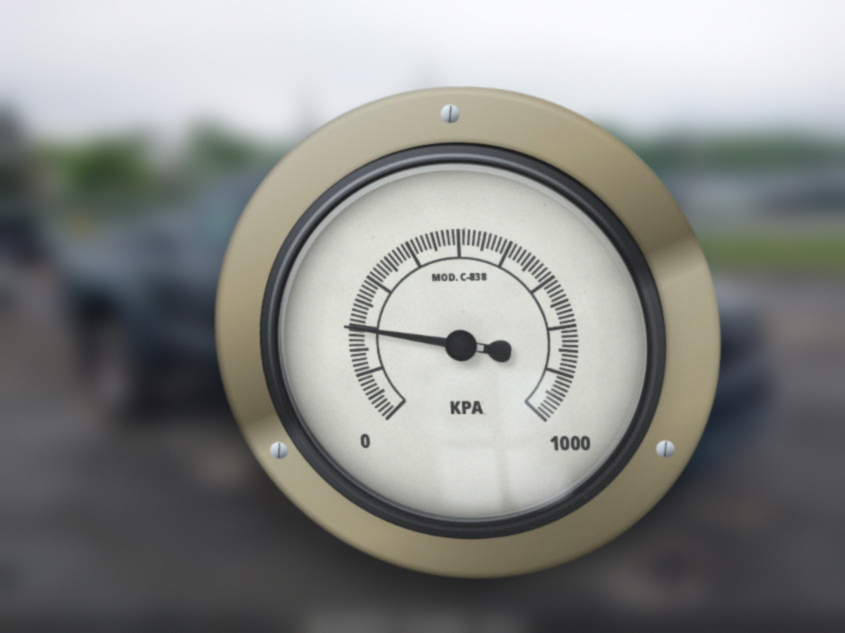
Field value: 200 kPa
